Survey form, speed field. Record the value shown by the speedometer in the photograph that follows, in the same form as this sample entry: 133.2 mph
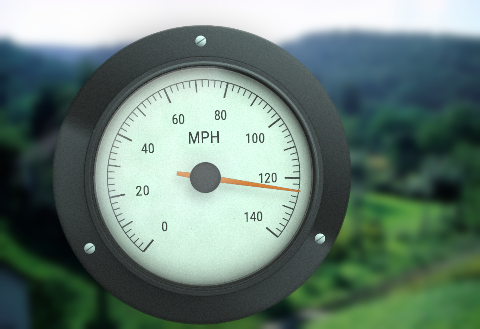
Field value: 124 mph
